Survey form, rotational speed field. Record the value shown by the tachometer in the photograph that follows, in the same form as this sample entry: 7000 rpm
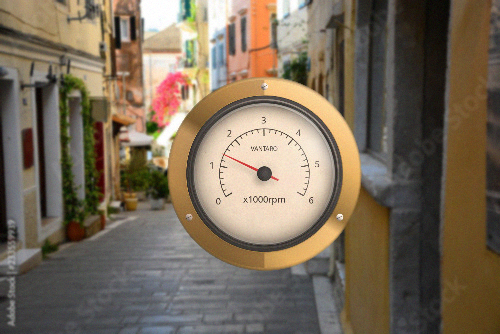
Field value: 1400 rpm
